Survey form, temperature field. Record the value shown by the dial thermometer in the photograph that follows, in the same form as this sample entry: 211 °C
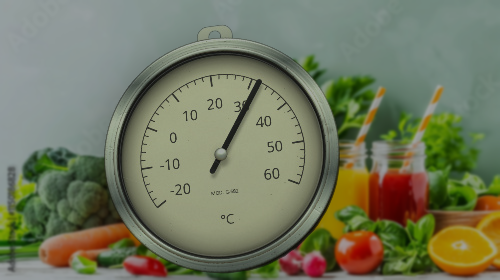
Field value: 32 °C
